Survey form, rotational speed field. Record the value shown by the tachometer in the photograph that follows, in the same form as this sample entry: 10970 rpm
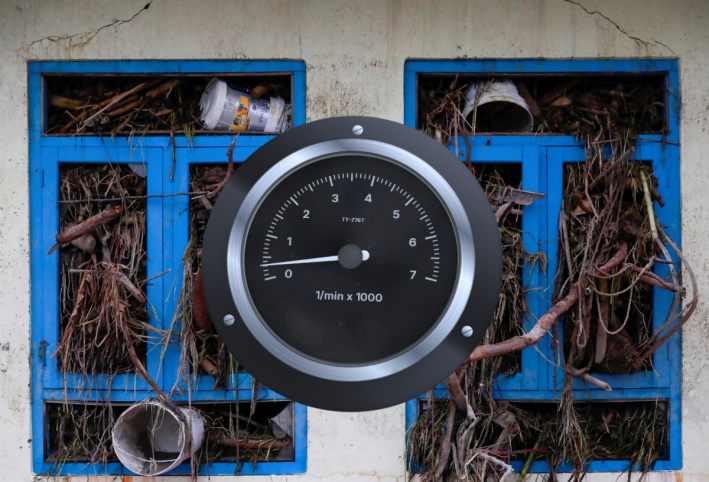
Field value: 300 rpm
